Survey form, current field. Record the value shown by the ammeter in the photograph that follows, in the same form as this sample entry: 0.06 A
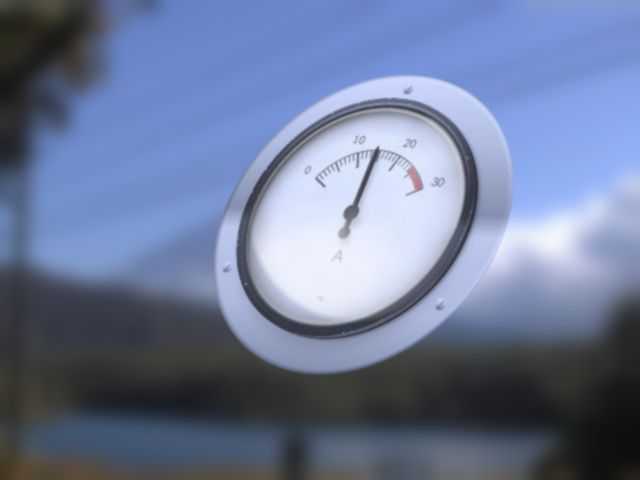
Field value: 15 A
